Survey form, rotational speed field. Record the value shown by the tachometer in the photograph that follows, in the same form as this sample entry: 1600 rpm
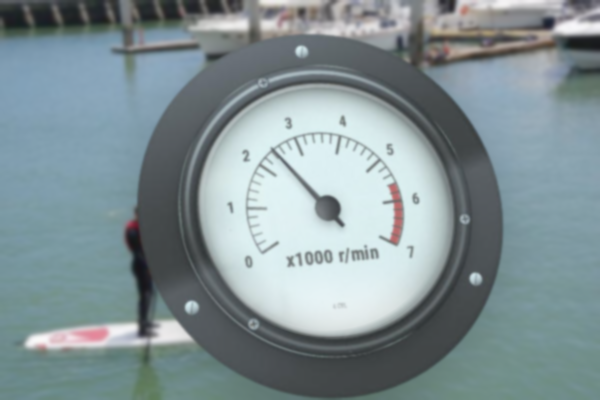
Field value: 2400 rpm
